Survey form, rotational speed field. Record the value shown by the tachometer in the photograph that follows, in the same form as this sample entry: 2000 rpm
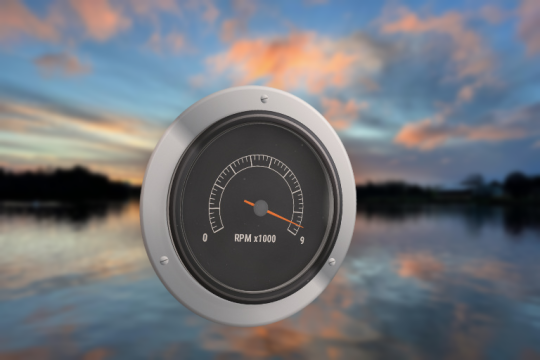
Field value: 8600 rpm
